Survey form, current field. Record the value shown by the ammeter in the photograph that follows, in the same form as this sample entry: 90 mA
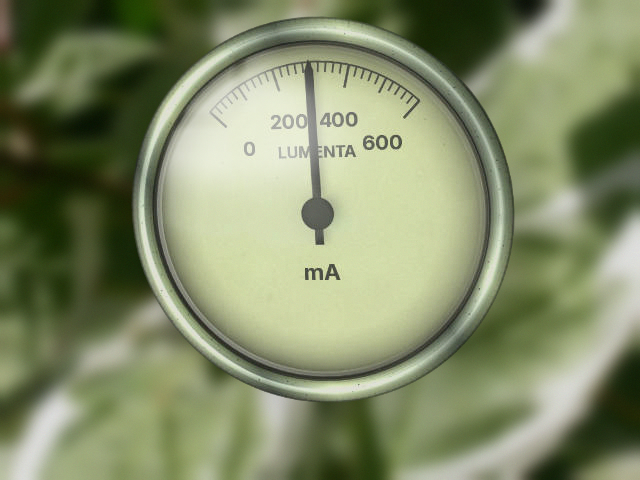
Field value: 300 mA
